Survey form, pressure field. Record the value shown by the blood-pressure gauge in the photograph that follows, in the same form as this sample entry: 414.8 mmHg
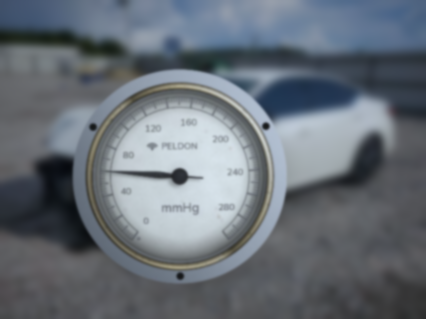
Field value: 60 mmHg
